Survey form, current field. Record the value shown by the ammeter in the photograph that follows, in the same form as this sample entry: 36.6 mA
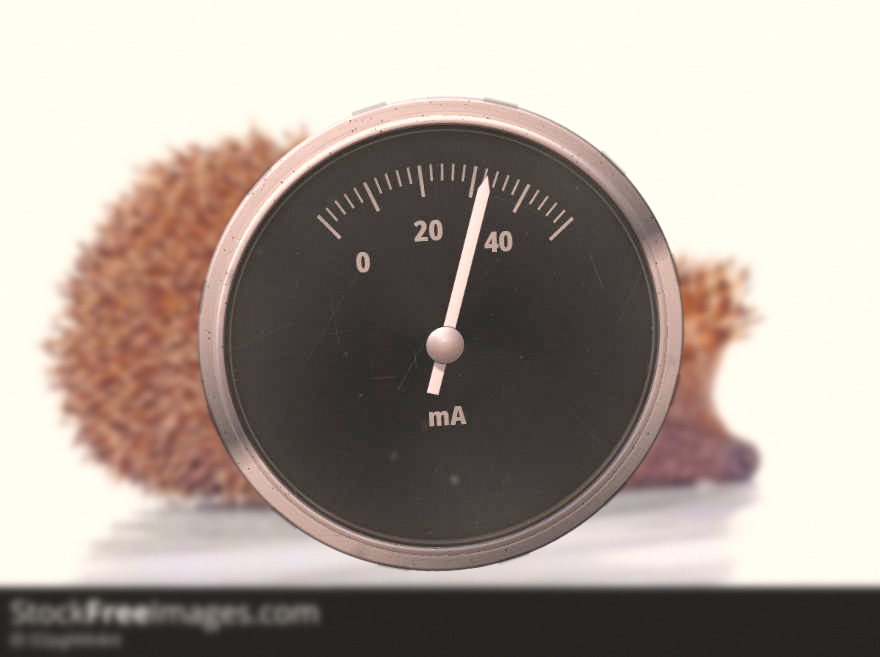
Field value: 32 mA
